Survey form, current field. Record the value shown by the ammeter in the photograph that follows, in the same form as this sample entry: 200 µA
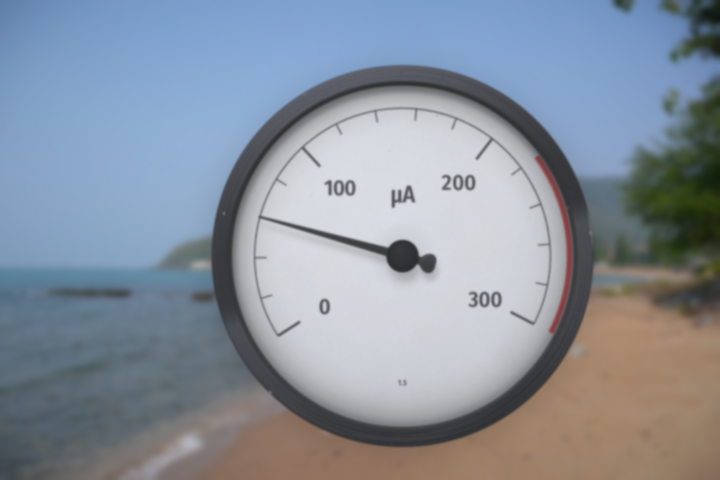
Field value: 60 µA
